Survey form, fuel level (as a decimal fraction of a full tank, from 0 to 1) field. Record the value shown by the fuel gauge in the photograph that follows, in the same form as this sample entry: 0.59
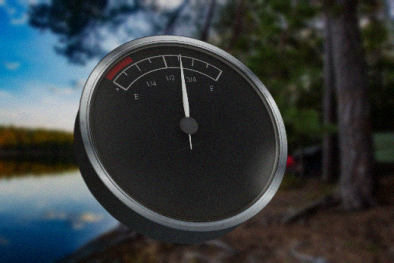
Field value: 0.625
